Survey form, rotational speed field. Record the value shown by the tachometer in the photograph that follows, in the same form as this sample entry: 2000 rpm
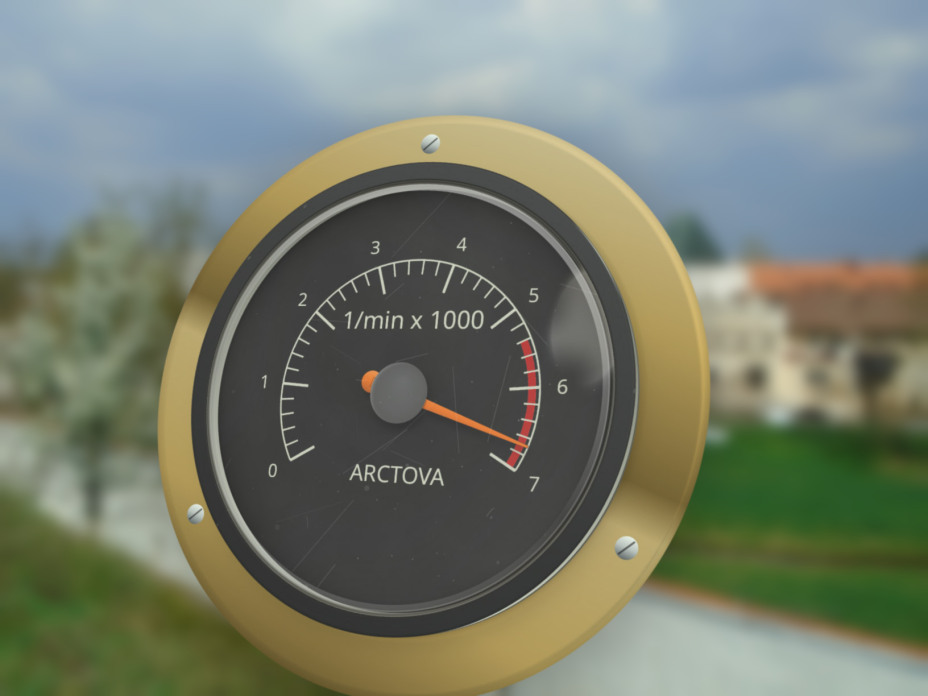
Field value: 6700 rpm
